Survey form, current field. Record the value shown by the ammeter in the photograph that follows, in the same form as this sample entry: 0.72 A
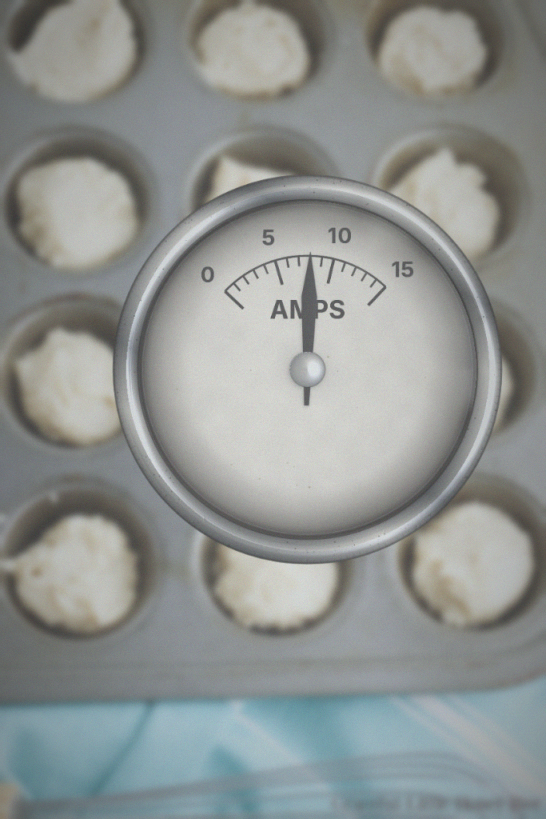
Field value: 8 A
